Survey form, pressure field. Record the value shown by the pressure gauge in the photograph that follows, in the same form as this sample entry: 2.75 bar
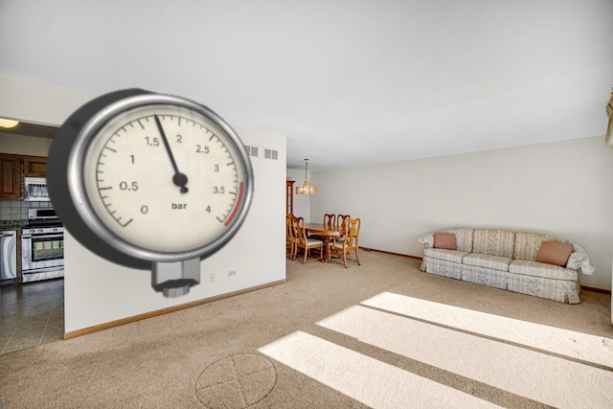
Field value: 1.7 bar
